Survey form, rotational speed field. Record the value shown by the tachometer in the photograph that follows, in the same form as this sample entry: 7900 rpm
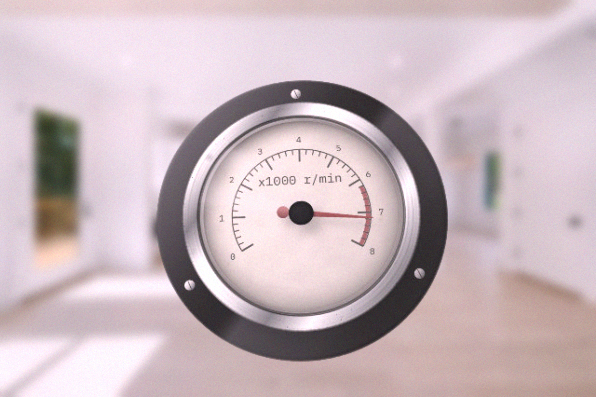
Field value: 7200 rpm
